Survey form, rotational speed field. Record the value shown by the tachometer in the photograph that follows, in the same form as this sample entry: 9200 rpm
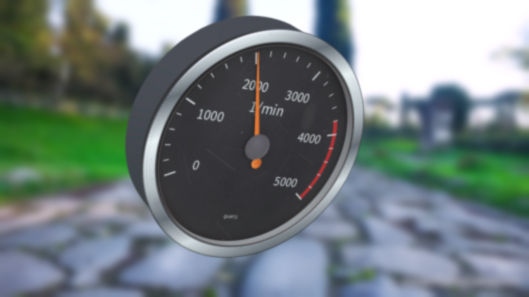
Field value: 2000 rpm
